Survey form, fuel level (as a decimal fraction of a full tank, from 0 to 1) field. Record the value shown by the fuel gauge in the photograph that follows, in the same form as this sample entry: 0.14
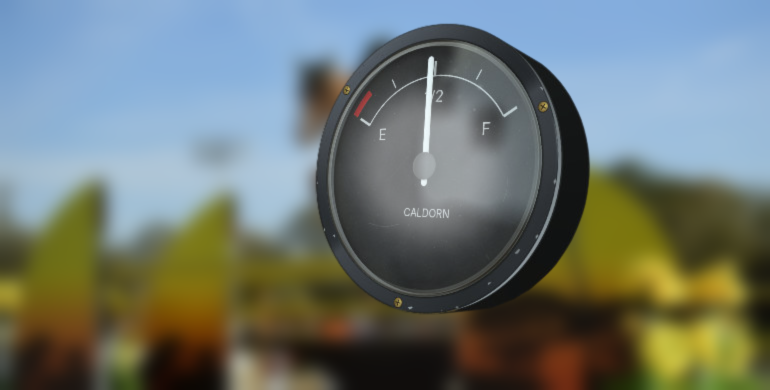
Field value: 0.5
